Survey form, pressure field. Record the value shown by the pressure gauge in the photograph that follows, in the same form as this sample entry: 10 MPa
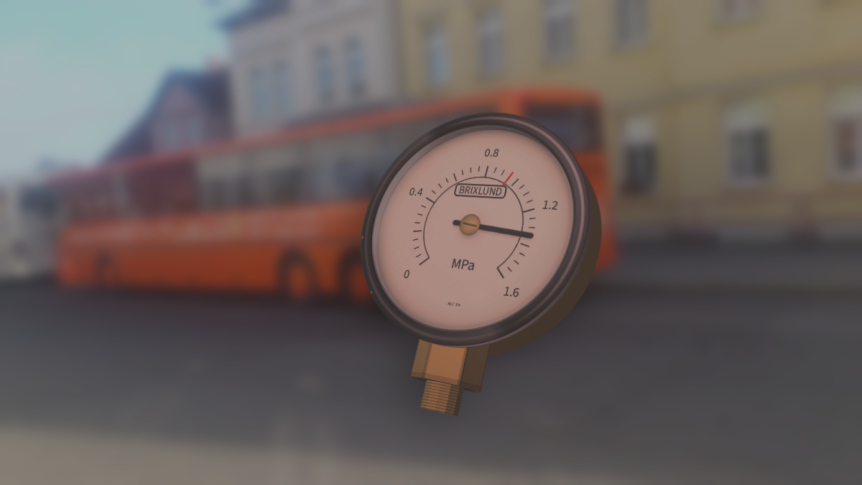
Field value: 1.35 MPa
